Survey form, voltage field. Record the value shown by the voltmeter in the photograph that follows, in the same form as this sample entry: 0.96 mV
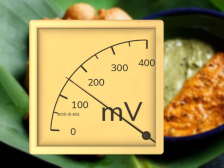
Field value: 150 mV
